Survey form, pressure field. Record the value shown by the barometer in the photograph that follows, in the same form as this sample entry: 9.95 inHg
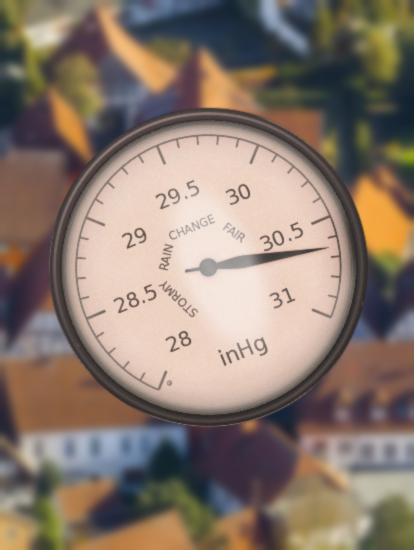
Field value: 30.65 inHg
